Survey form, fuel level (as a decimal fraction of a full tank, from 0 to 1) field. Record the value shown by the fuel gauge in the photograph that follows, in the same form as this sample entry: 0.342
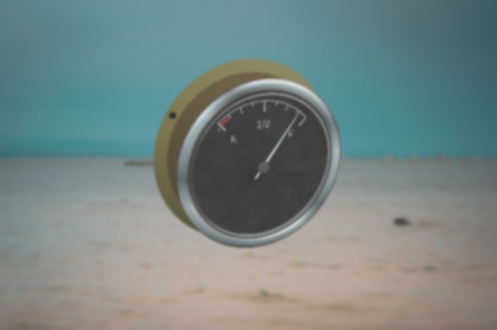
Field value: 0.875
